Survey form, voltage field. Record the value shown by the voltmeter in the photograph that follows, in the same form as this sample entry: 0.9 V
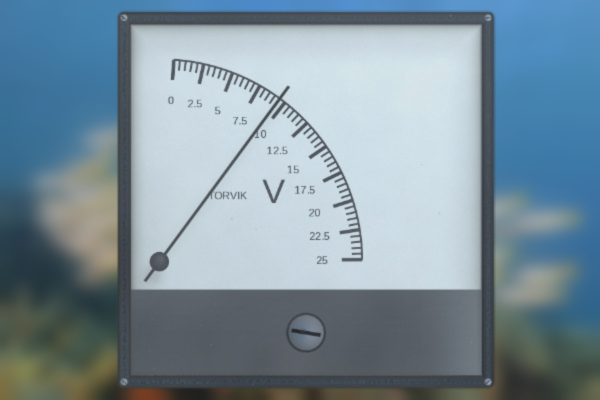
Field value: 9.5 V
